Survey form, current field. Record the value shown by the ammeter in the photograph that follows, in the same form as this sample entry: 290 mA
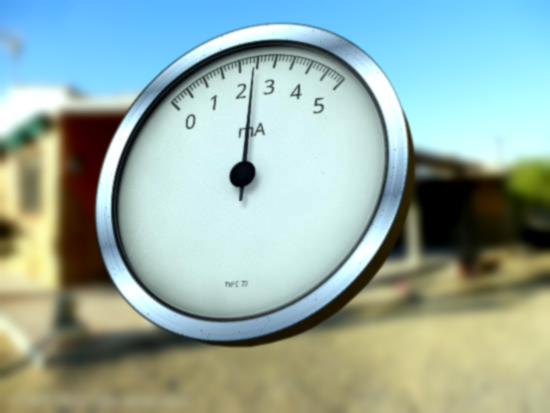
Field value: 2.5 mA
